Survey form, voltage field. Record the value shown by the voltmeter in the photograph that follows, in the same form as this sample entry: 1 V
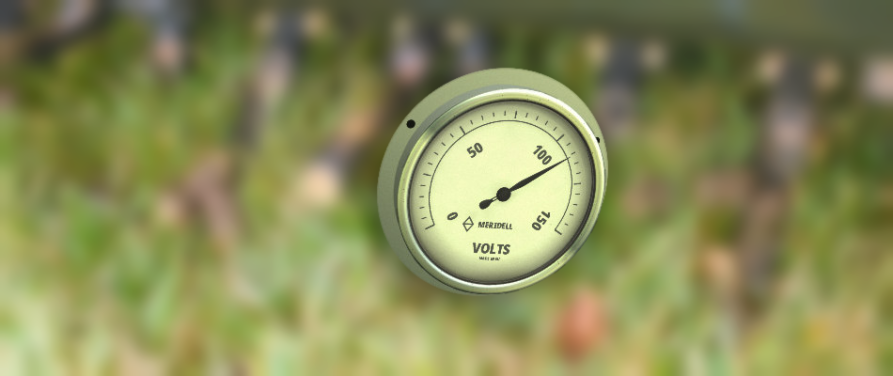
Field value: 110 V
